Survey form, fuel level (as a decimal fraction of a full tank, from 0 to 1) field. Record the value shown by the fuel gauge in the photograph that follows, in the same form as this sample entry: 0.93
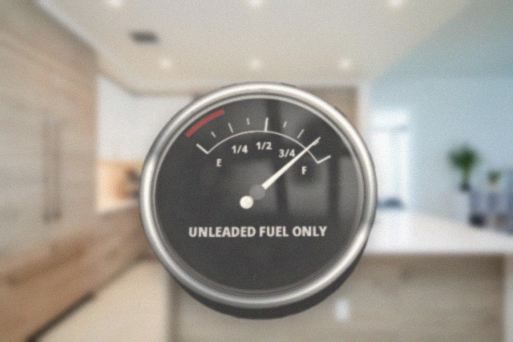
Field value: 0.875
